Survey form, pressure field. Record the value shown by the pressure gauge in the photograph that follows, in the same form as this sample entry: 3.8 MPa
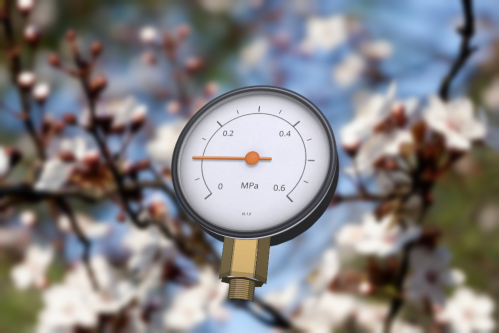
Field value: 0.1 MPa
